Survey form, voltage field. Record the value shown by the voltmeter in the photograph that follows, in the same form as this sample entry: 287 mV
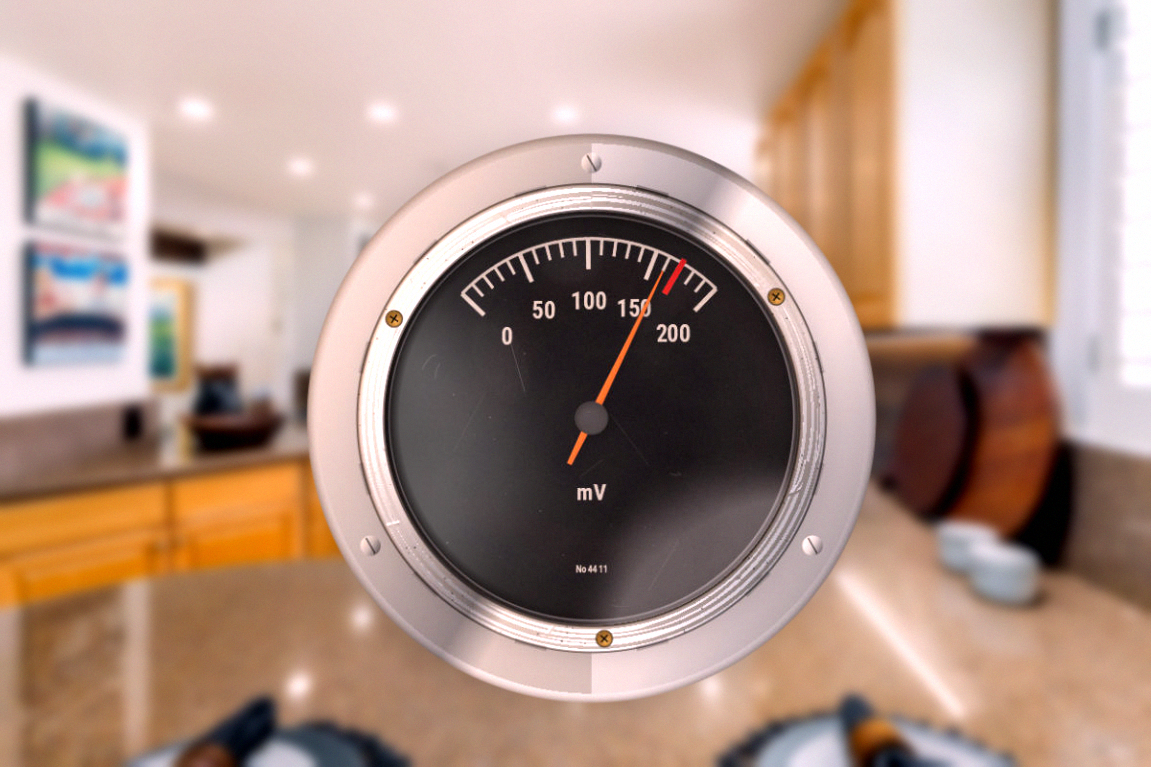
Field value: 160 mV
